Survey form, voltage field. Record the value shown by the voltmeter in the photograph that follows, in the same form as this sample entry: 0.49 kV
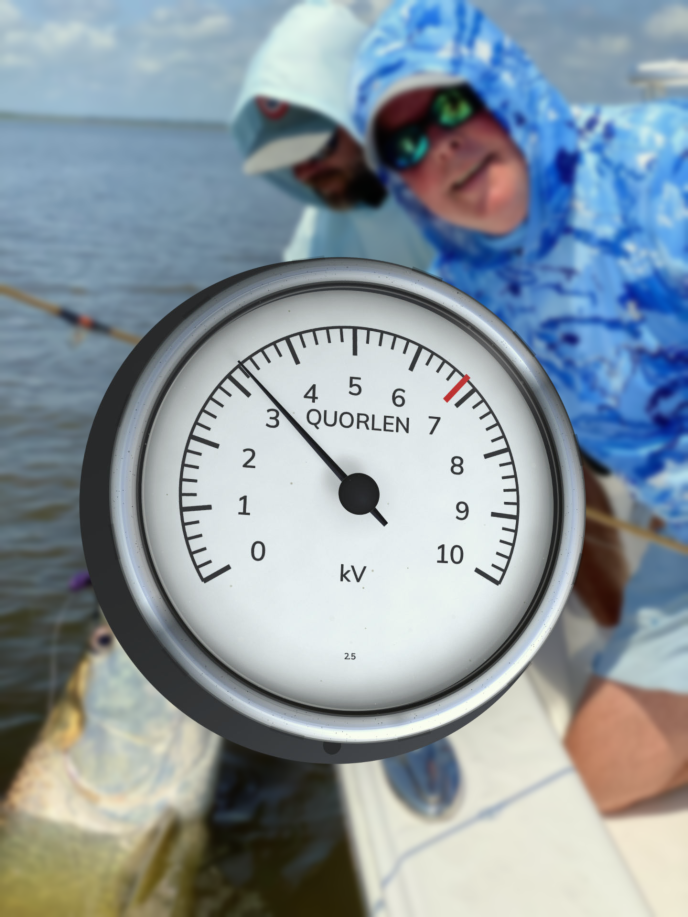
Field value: 3.2 kV
